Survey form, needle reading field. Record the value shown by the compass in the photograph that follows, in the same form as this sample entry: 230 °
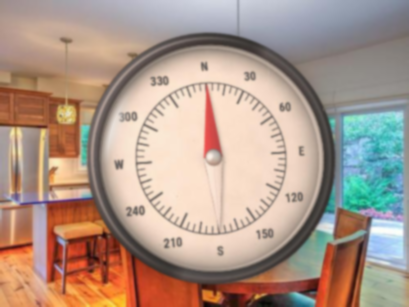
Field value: 0 °
